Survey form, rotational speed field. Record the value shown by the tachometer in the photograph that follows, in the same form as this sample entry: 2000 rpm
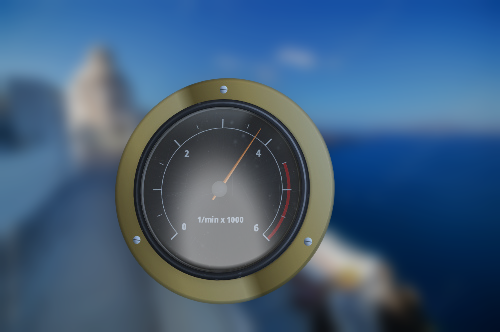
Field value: 3750 rpm
